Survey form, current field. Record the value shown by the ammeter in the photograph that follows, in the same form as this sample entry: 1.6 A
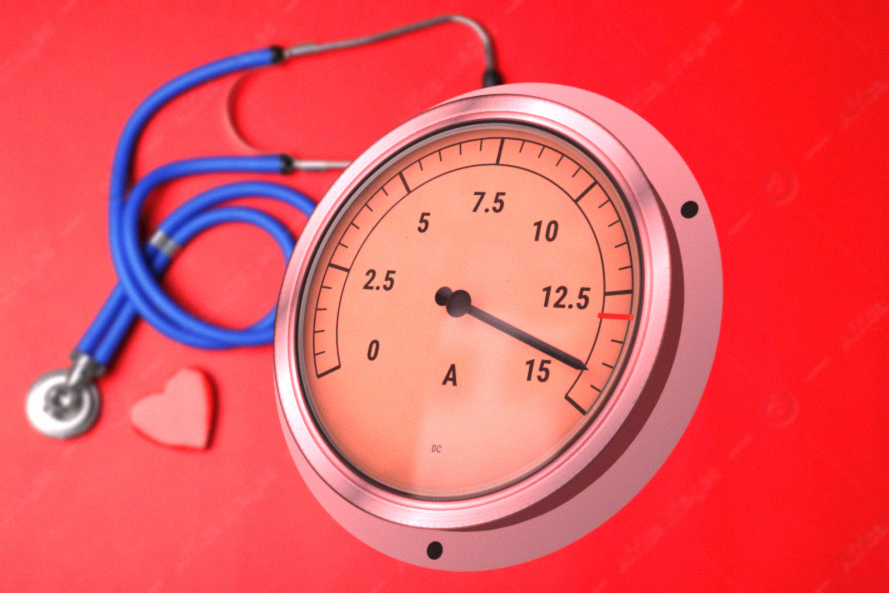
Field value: 14.25 A
